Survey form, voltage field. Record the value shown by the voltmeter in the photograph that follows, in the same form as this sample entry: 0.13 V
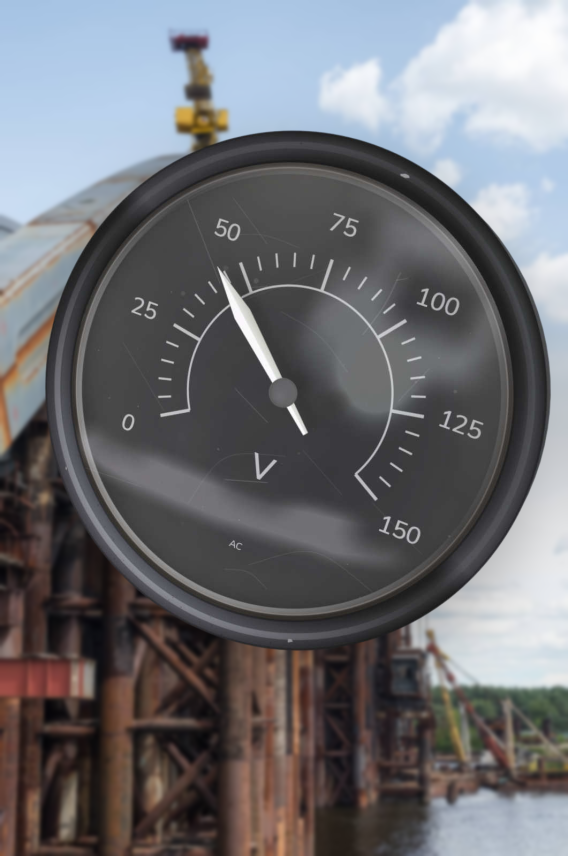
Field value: 45 V
